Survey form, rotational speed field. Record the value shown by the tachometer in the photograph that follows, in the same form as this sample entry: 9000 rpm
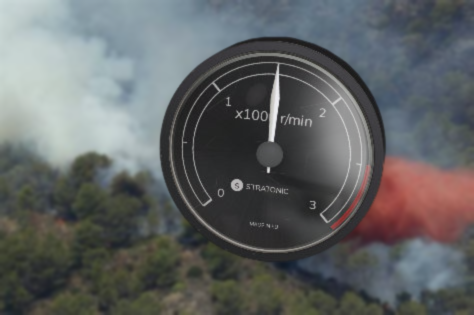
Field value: 1500 rpm
